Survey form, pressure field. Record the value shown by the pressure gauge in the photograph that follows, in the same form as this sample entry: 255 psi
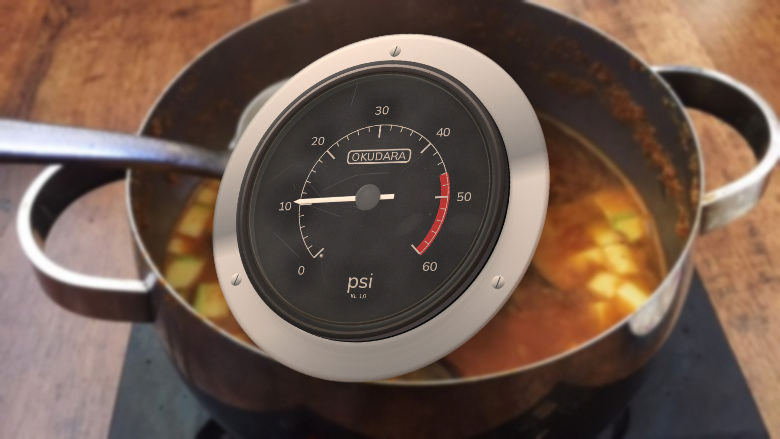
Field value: 10 psi
